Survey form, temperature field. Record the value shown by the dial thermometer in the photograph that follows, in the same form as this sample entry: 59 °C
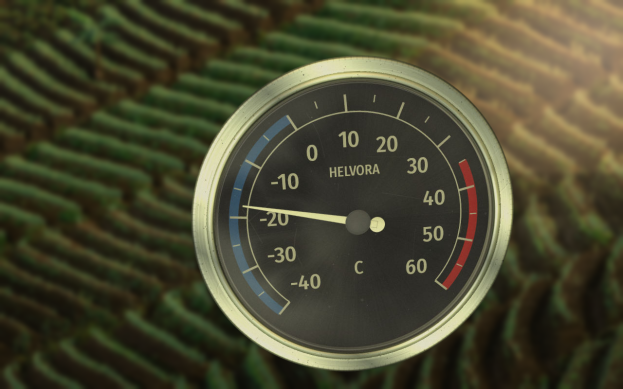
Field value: -17.5 °C
